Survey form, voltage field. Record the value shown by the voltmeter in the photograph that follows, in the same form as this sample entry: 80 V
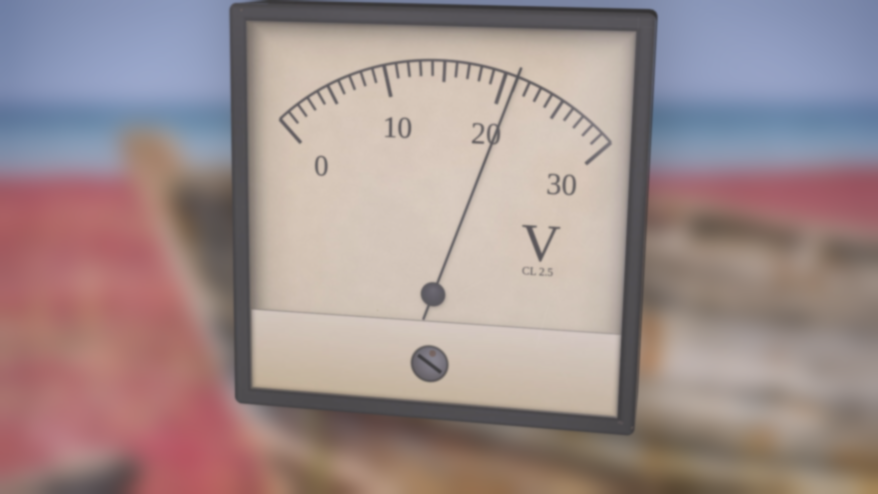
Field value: 21 V
